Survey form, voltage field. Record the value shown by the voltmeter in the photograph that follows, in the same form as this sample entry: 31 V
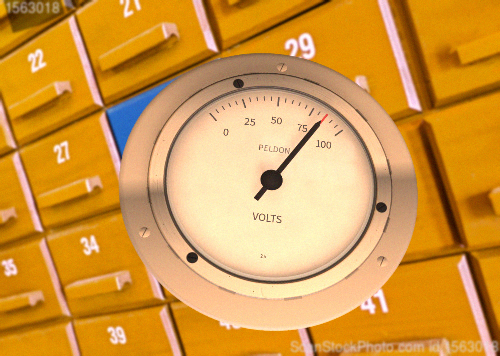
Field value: 85 V
